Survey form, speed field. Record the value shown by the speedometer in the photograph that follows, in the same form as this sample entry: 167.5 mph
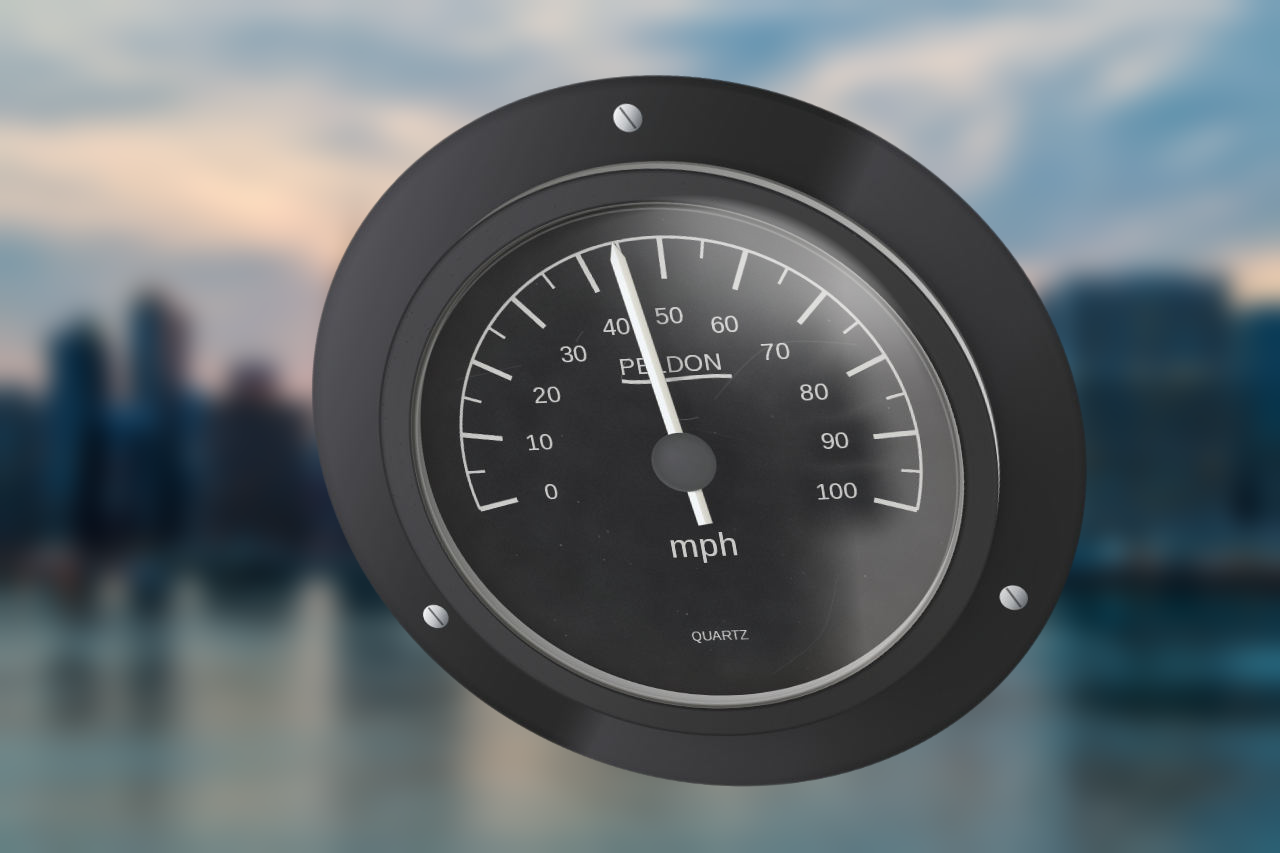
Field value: 45 mph
